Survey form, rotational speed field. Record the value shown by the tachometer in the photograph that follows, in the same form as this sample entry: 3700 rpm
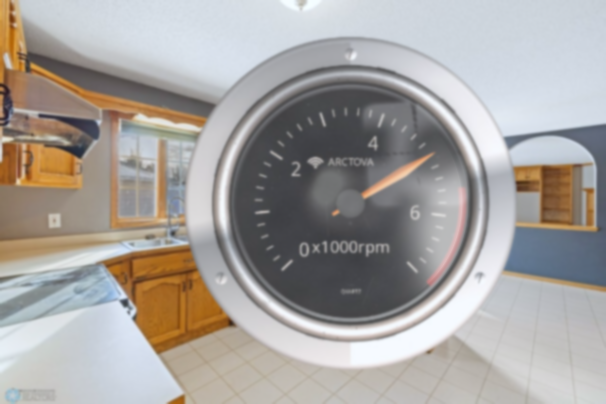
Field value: 5000 rpm
